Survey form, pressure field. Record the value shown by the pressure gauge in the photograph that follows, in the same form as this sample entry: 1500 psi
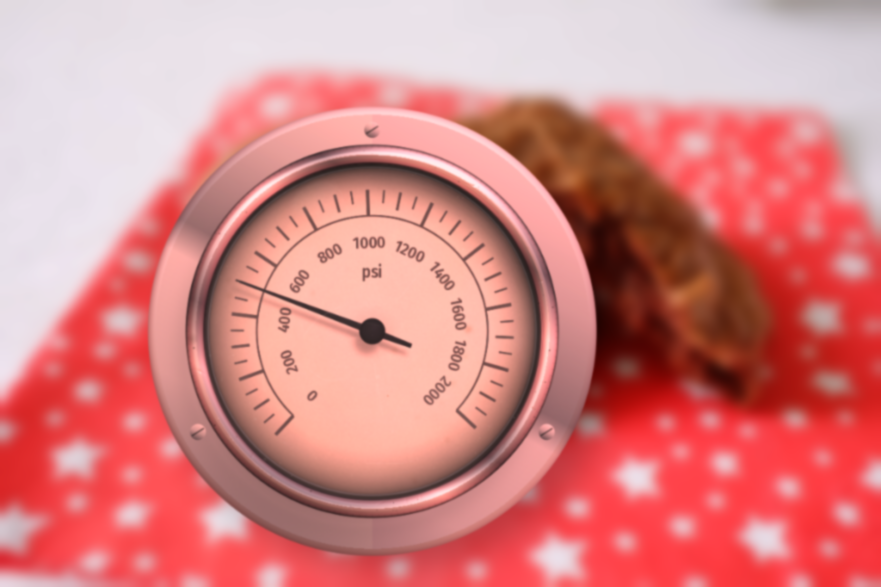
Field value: 500 psi
